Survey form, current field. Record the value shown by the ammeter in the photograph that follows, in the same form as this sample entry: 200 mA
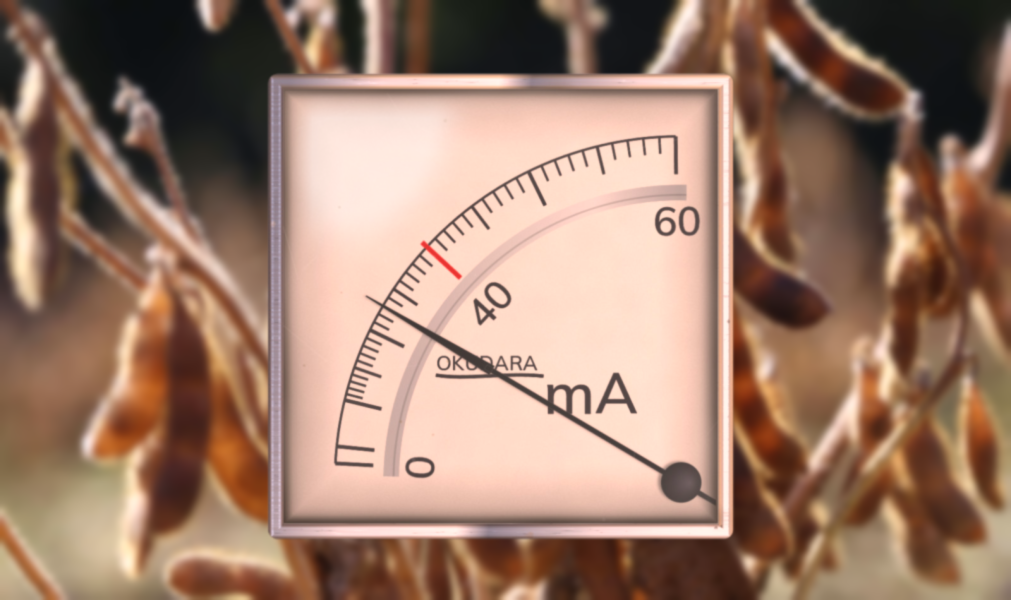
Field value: 33 mA
